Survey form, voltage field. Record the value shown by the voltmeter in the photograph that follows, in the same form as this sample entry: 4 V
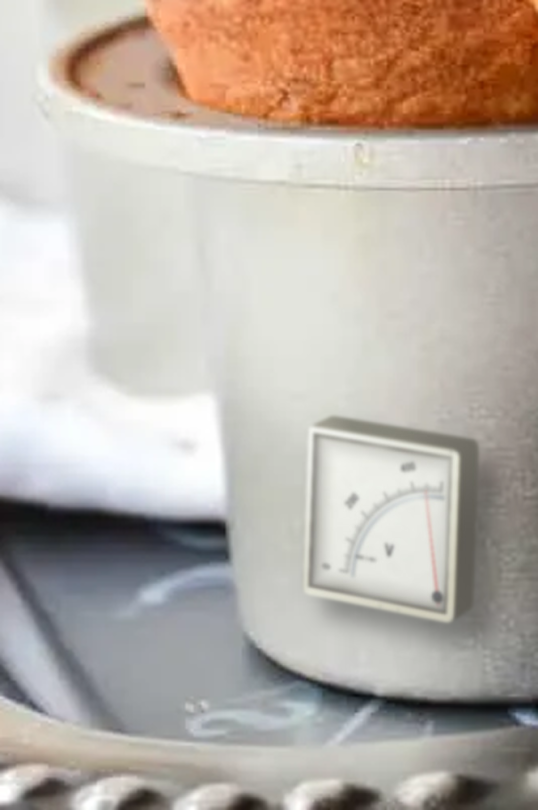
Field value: 450 V
